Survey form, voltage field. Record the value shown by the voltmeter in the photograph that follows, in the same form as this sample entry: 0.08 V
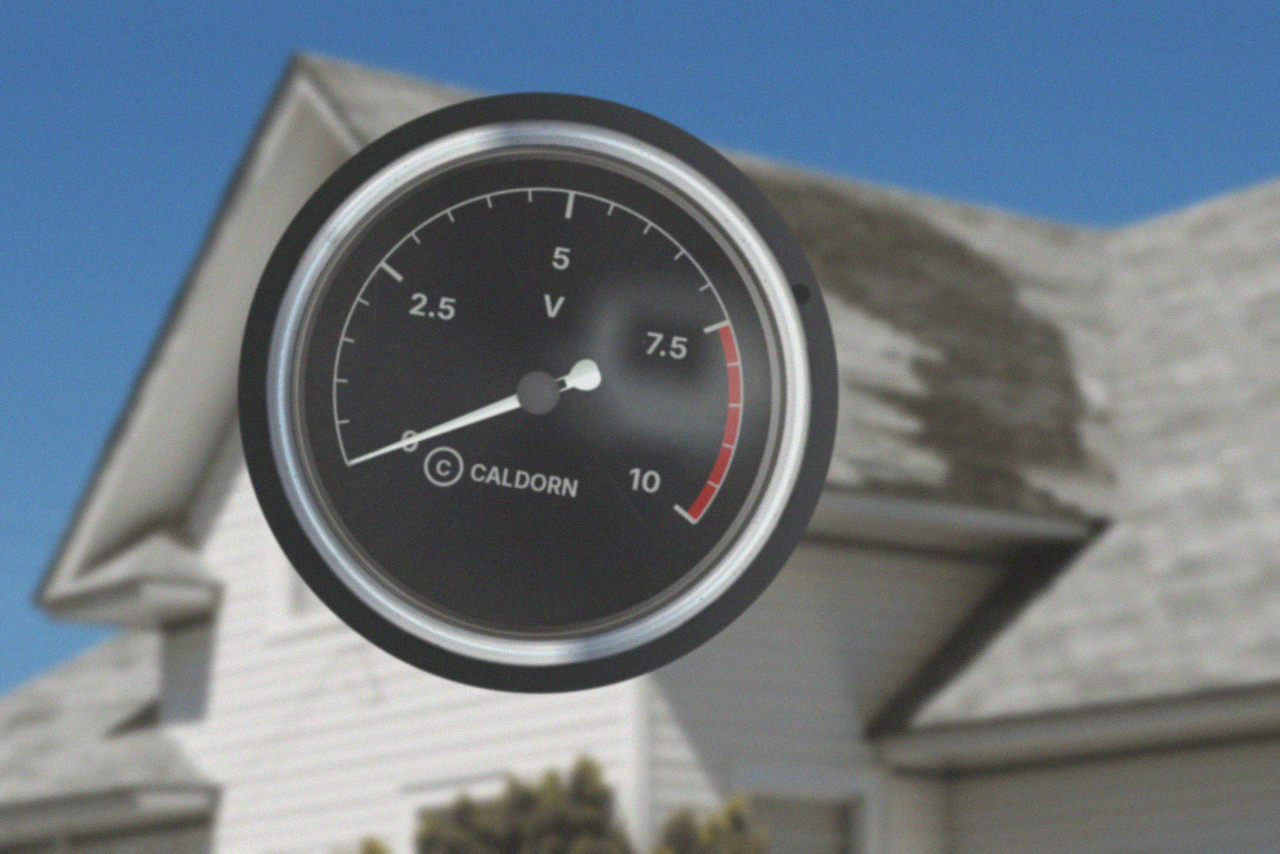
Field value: 0 V
